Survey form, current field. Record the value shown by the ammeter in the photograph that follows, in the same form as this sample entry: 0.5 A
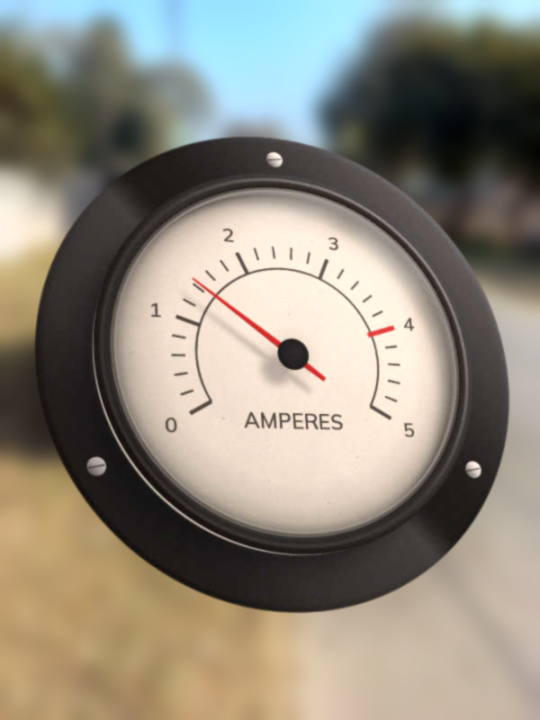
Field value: 1.4 A
